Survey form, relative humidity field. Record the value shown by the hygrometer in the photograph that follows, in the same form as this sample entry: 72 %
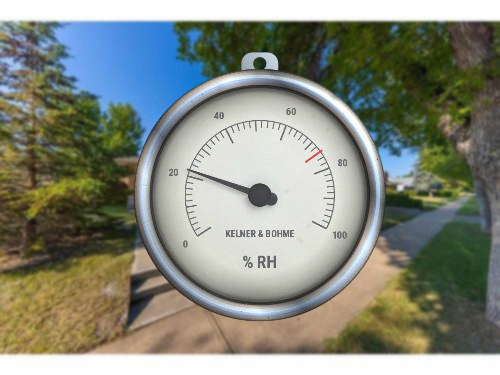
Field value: 22 %
